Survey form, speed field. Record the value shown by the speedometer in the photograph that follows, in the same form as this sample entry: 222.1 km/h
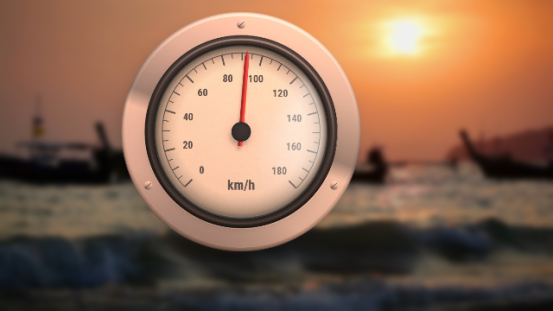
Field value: 92.5 km/h
